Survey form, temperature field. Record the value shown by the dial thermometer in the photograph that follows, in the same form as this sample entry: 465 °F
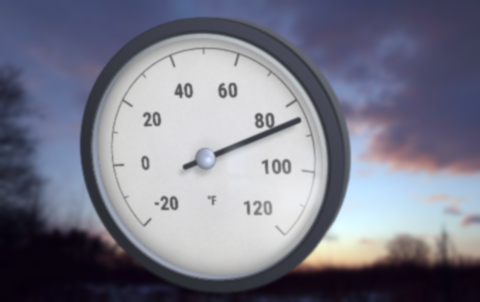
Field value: 85 °F
